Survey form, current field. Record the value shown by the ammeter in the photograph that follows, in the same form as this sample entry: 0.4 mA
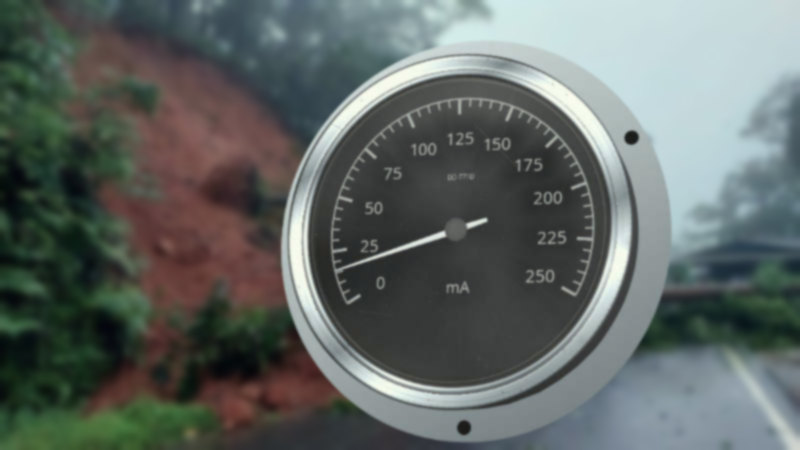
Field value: 15 mA
